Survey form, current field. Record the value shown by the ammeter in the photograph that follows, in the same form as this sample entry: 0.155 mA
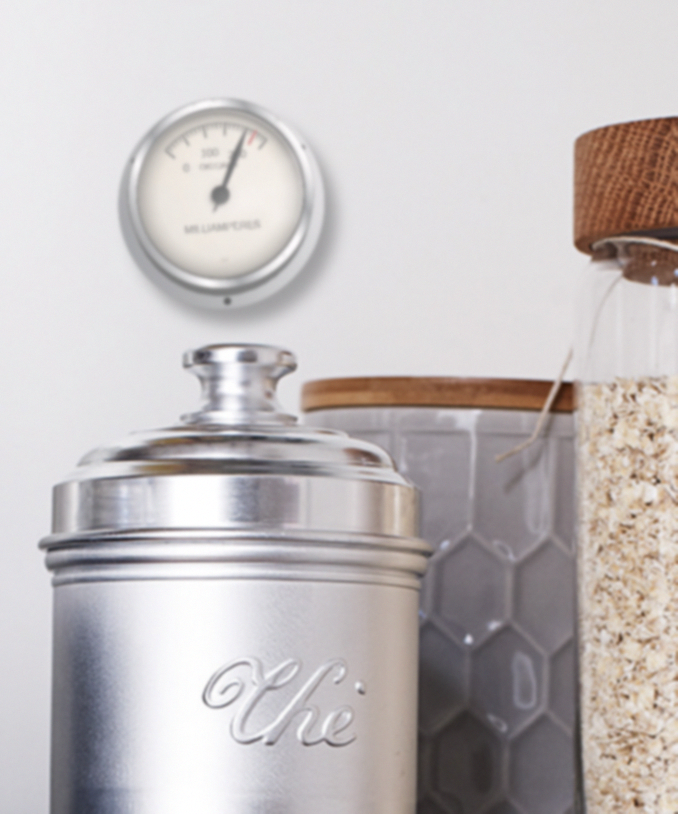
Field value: 200 mA
